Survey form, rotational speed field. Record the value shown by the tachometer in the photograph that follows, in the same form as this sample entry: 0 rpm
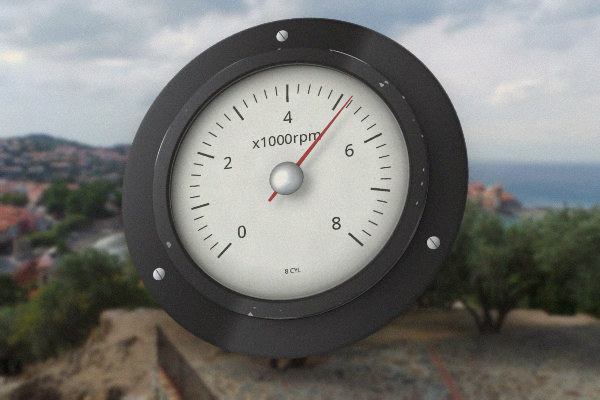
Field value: 5200 rpm
